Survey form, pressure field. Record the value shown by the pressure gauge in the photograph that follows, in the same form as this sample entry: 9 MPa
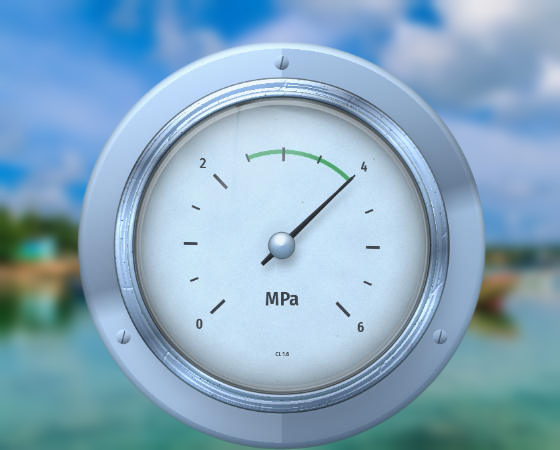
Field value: 4 MPa
